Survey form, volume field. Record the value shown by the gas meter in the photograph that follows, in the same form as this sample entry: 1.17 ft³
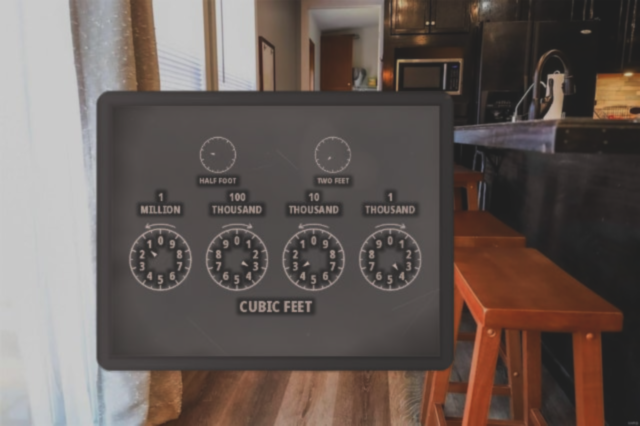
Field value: 133400 ft³
